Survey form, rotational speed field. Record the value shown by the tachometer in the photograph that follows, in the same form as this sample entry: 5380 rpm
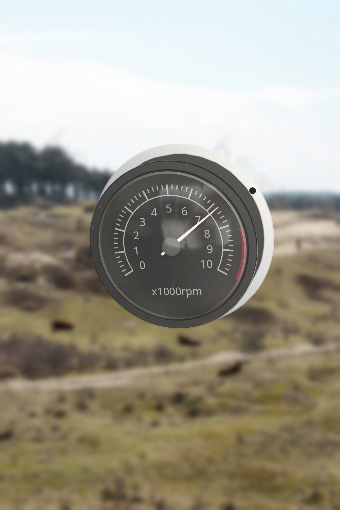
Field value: 7200 rpm
